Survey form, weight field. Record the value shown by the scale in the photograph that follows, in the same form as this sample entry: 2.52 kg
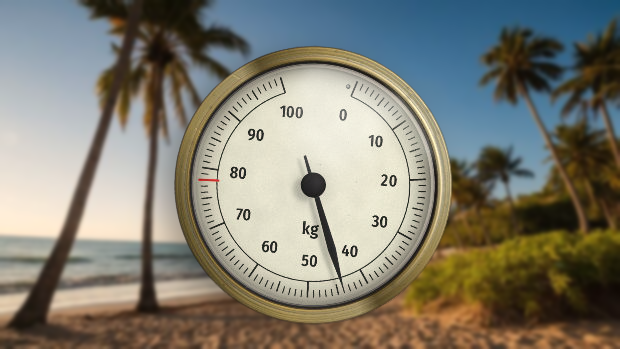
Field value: 44 kg
